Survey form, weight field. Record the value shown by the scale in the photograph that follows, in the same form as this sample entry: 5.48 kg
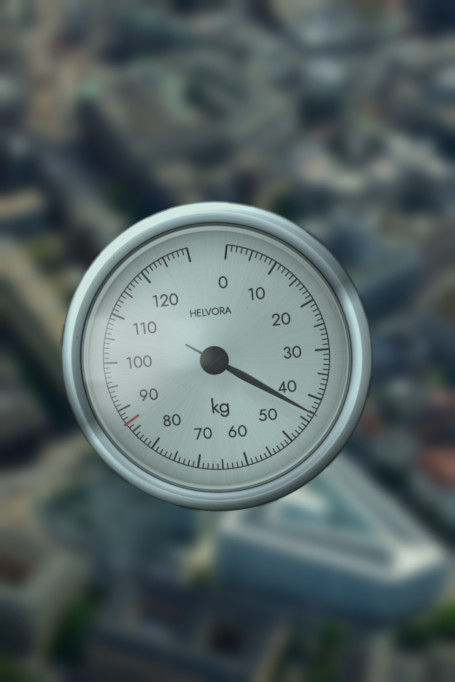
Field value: 43 kg
